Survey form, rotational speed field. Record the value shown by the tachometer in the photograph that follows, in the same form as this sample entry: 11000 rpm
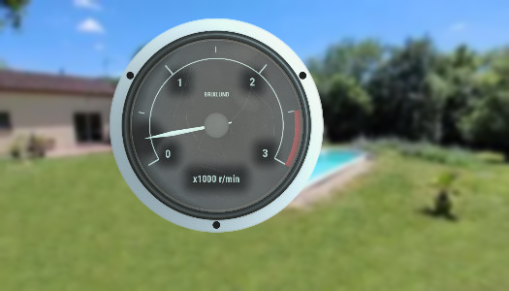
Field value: 250 rpm
